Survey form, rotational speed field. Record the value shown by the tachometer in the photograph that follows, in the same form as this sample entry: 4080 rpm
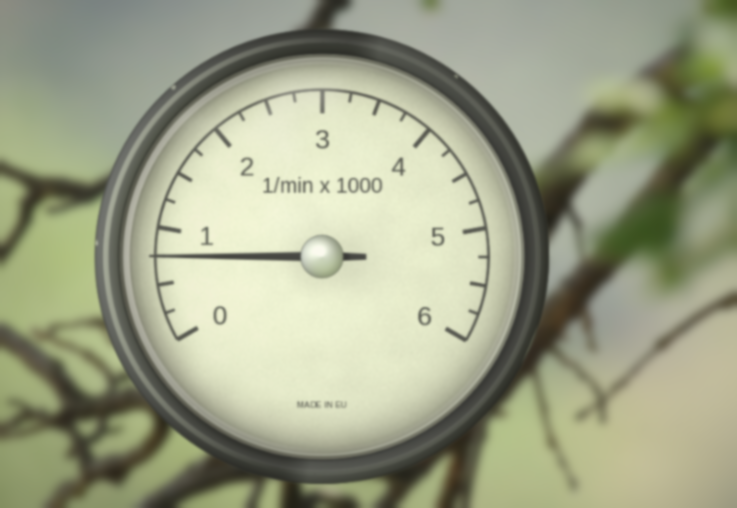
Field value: 750 rpm
